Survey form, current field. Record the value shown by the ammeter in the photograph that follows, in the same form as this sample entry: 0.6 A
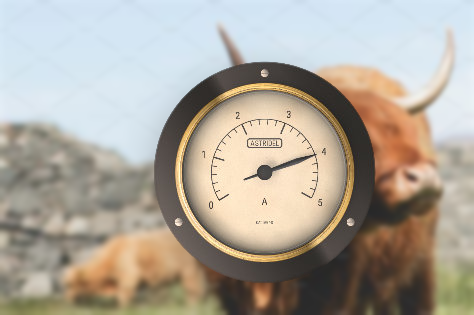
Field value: 4 A
